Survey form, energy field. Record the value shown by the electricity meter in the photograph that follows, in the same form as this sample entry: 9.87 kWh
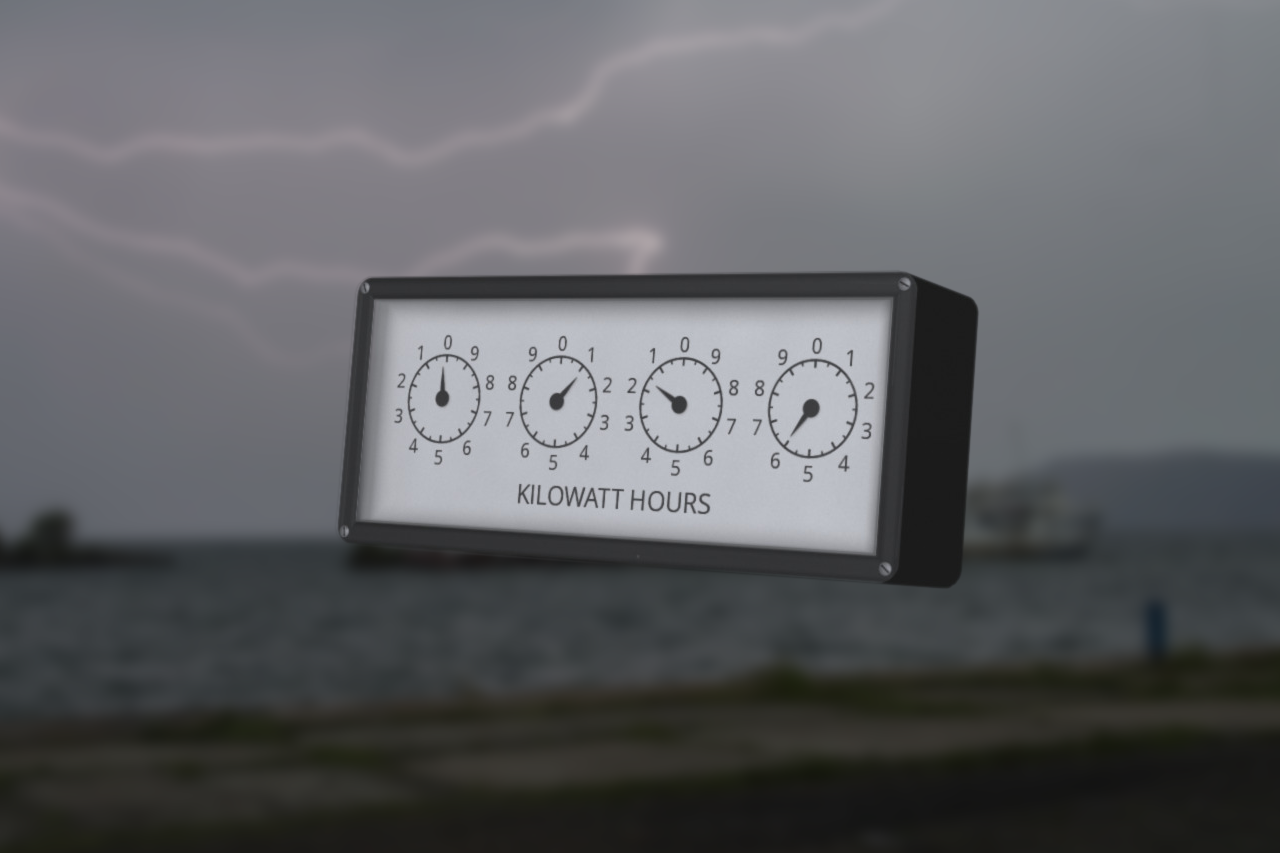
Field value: 116 kWh
